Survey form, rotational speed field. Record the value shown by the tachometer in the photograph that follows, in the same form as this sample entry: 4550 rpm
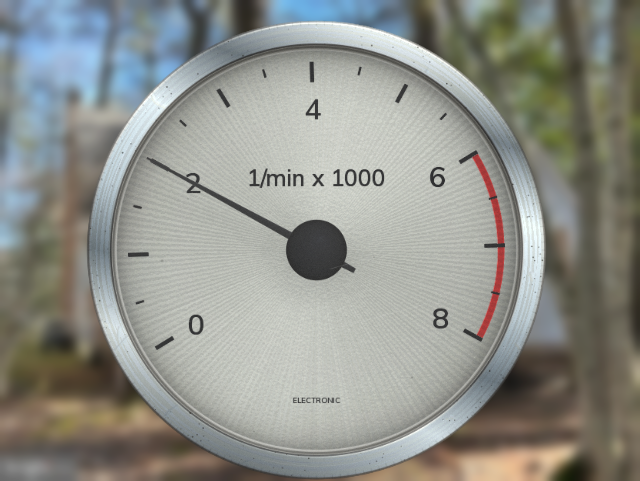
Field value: 2000 rpm
